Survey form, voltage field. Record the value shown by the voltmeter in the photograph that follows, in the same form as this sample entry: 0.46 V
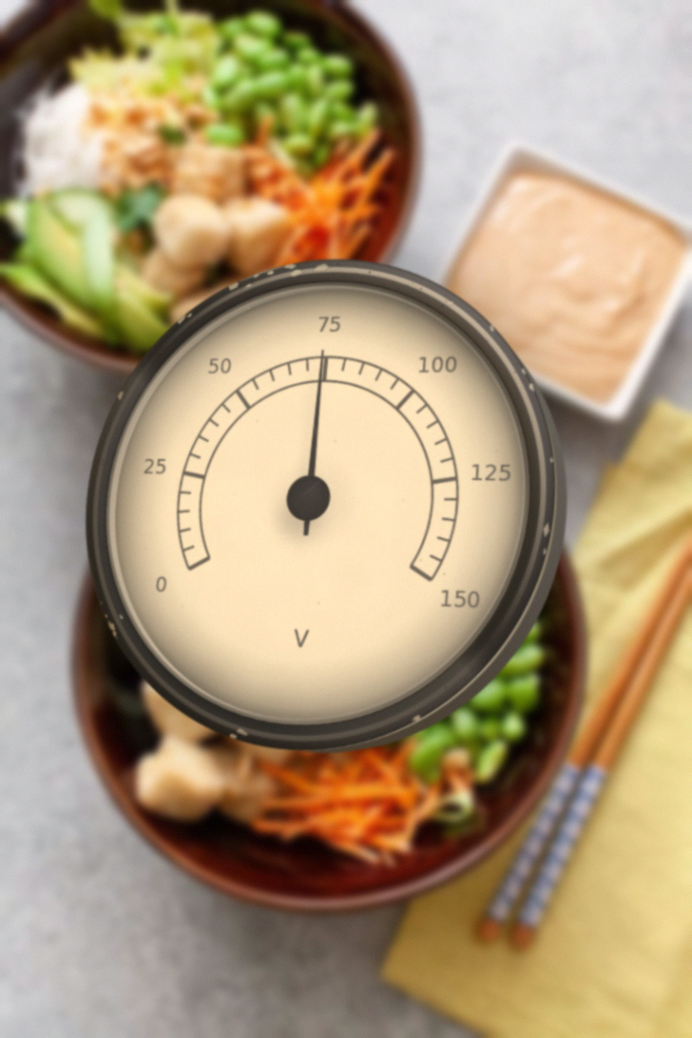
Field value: 75 V
